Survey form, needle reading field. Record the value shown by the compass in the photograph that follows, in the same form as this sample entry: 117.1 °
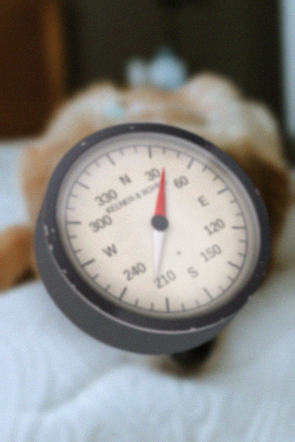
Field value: 40 °
